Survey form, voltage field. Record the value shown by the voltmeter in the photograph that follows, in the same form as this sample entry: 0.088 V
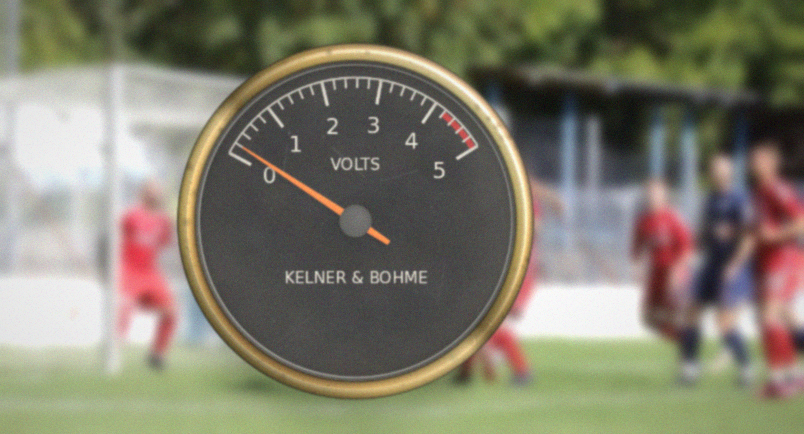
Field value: 0.2 V
